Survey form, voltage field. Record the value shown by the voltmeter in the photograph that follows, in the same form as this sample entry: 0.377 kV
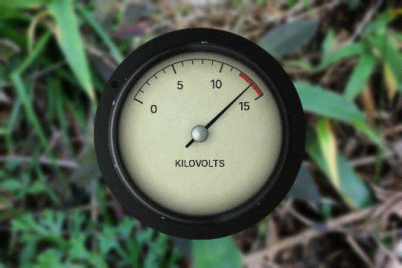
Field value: 13.5 kV
